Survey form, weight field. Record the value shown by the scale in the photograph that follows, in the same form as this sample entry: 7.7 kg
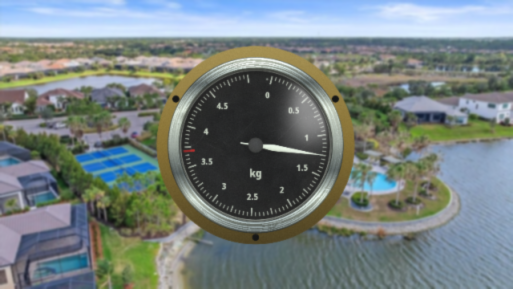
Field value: 1.25 kg
